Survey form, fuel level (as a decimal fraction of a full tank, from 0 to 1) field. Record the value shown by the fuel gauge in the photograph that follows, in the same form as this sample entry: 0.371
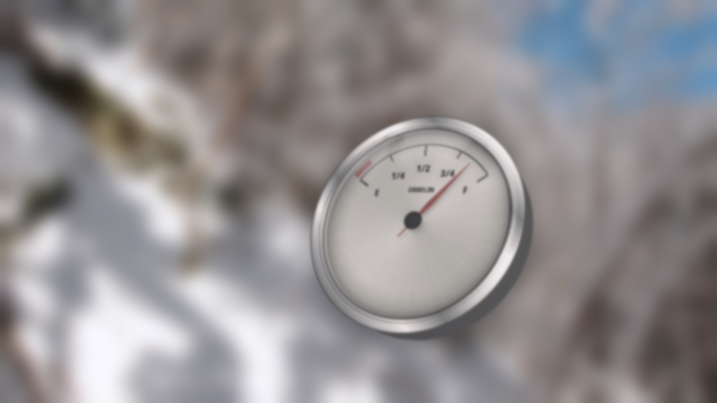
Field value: 0.875
